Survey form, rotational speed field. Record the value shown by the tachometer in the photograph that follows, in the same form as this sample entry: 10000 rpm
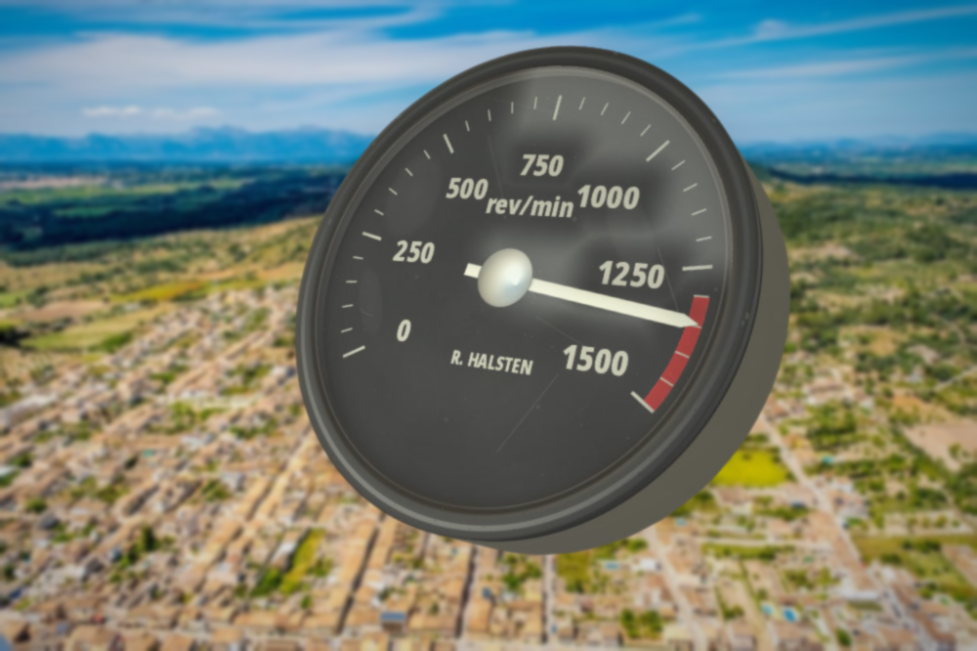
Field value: 1350 rpm
